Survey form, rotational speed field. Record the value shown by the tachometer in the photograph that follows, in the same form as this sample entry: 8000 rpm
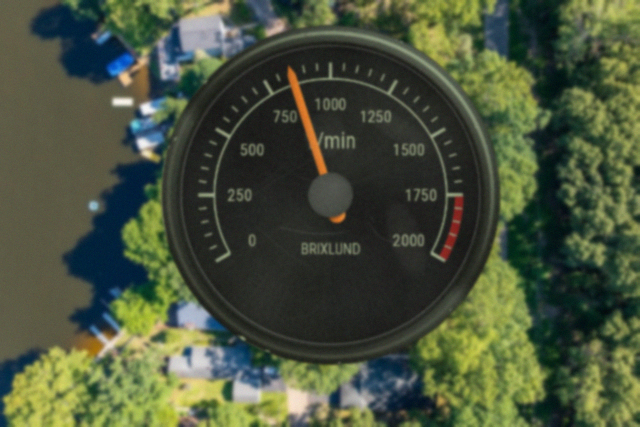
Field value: 850 rpm
